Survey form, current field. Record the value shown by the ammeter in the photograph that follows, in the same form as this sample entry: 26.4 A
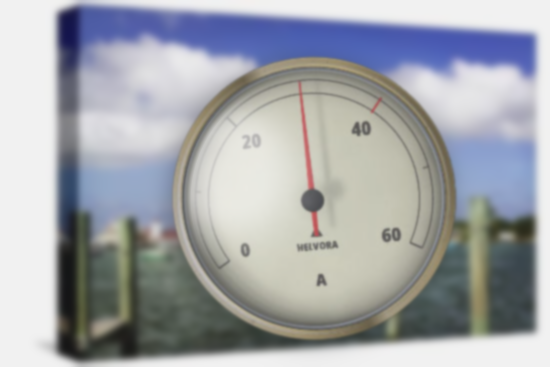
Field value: 30 A
